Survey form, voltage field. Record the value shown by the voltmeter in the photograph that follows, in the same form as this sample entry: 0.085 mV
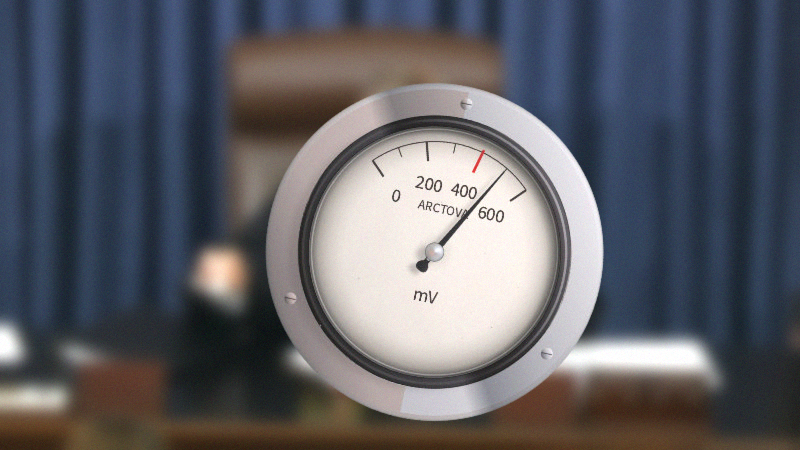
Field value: 500 mV
